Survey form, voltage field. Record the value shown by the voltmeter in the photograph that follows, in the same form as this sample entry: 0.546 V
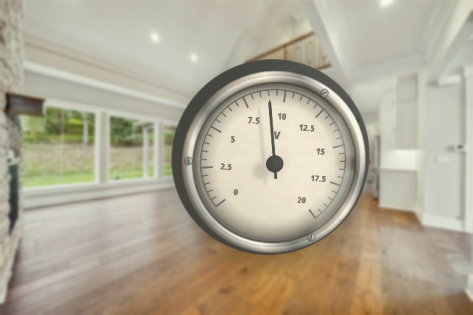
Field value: 9 V
